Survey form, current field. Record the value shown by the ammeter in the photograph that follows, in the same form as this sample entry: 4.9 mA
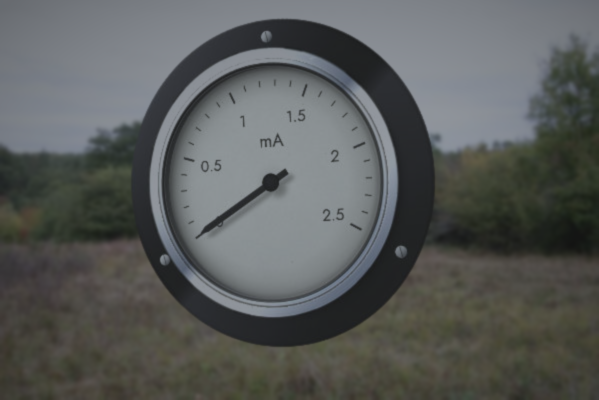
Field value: 0 mA
